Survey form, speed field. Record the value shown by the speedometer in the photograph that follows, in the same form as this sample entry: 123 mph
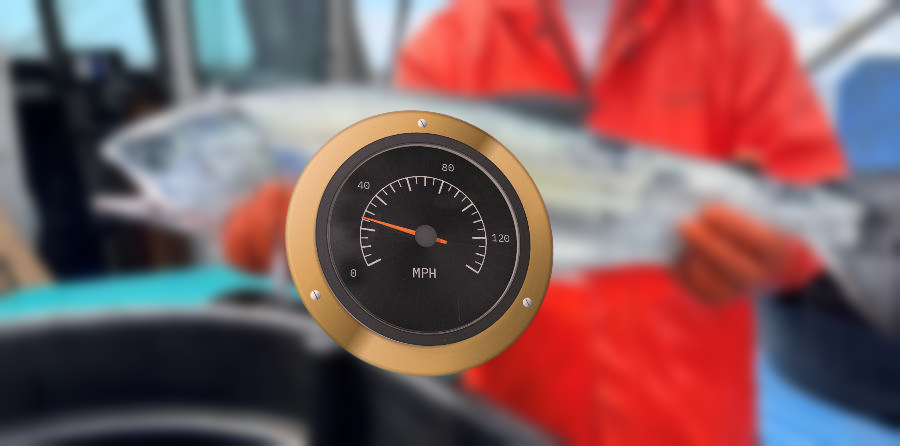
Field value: 25 mph
